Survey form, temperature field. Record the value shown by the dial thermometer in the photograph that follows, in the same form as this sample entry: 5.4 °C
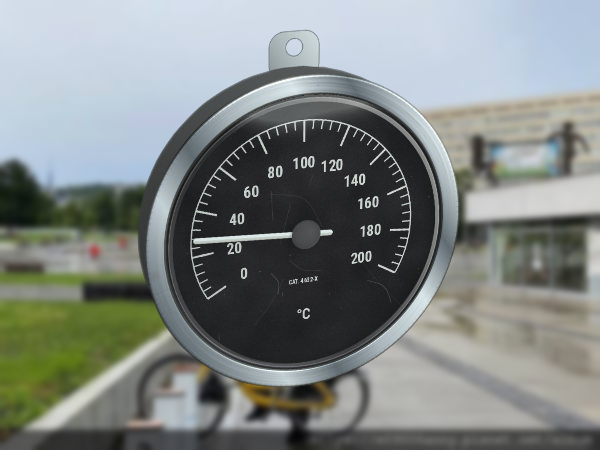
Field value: 28 °C
